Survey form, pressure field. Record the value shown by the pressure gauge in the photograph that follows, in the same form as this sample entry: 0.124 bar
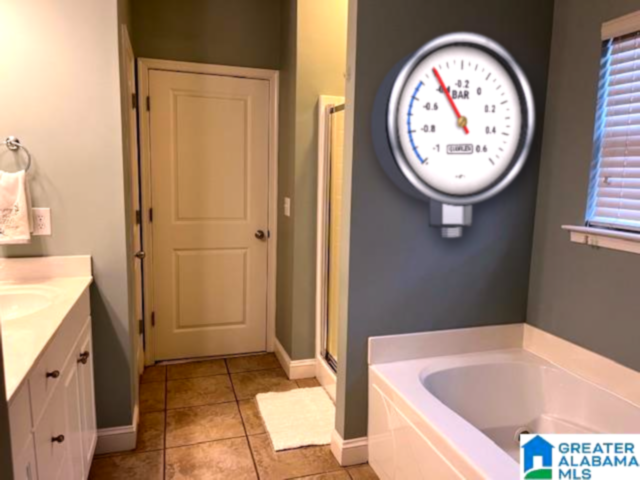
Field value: -0.4 bar
